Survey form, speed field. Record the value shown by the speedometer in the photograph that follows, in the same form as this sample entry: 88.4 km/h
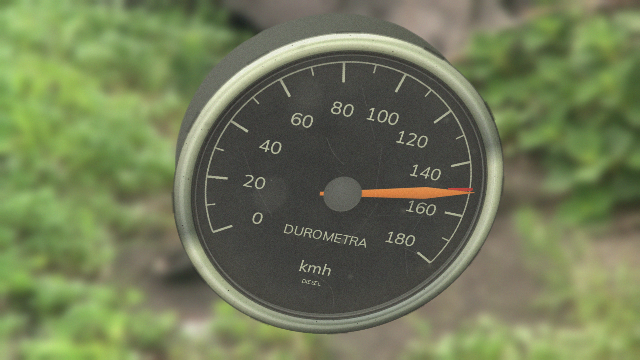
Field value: 150 km/h
